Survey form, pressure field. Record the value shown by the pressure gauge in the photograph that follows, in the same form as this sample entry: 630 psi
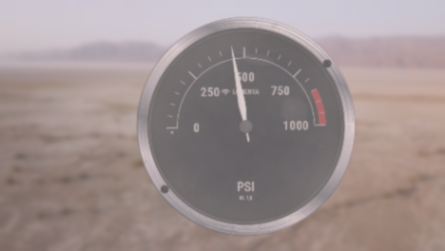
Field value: 450 psi
